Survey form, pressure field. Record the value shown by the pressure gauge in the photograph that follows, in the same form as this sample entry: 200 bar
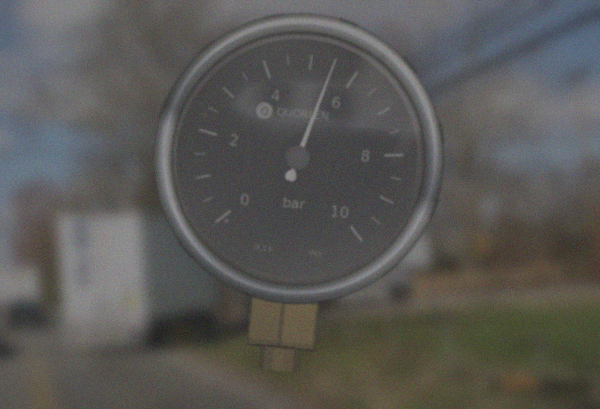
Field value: 5.5 bar
